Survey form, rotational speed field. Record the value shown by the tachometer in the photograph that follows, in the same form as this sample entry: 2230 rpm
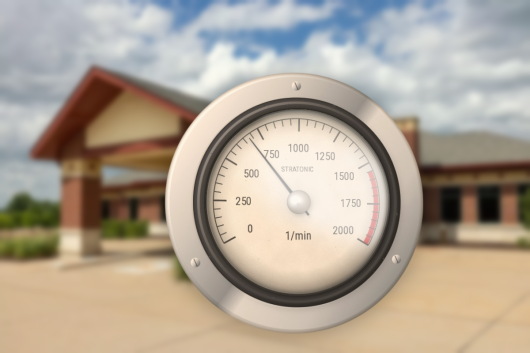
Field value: 675 rpm
